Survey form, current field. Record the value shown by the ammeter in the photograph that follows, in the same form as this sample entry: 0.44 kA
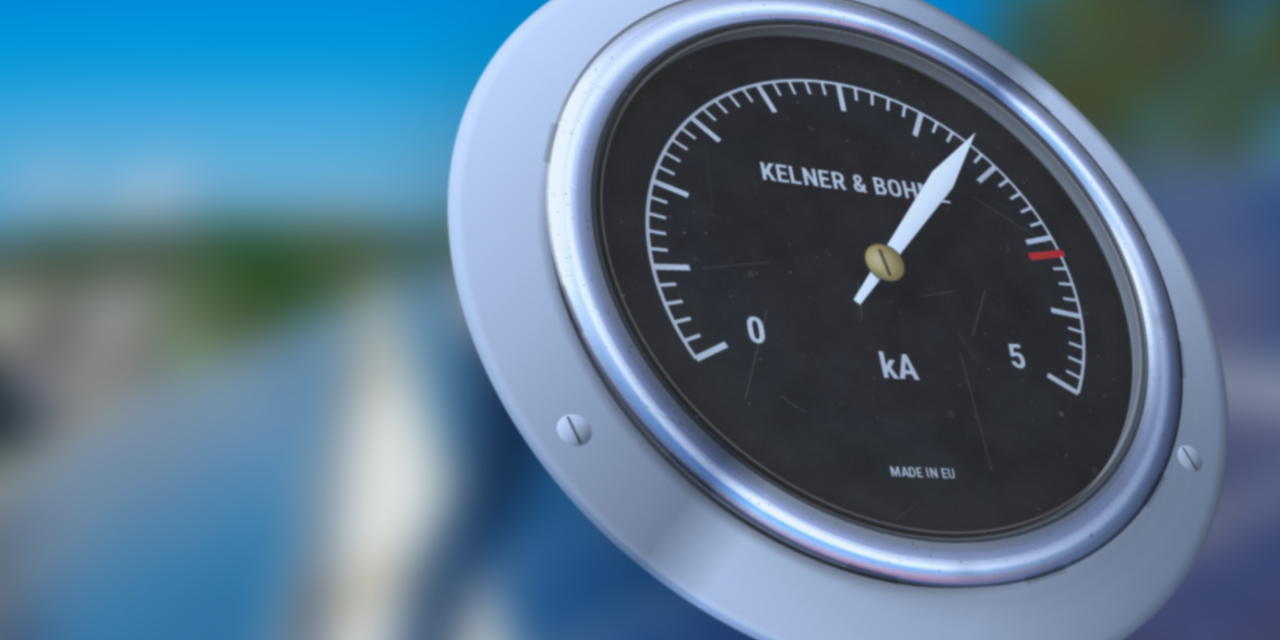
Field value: 3.3 kA
